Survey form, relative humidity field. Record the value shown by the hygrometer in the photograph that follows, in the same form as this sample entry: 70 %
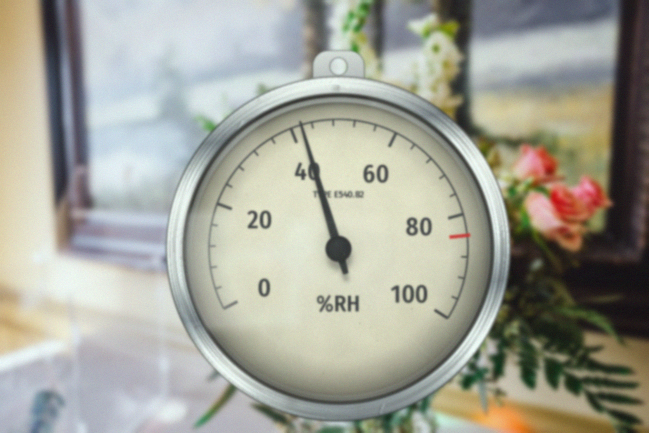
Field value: 42 %
